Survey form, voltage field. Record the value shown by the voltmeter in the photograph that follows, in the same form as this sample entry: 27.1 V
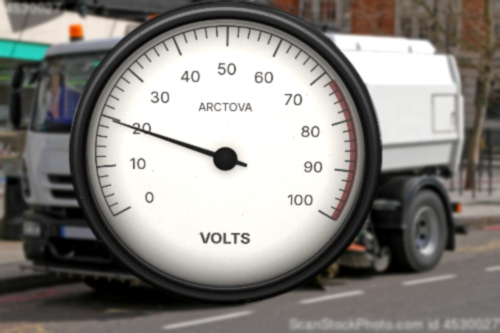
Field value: 20 V
